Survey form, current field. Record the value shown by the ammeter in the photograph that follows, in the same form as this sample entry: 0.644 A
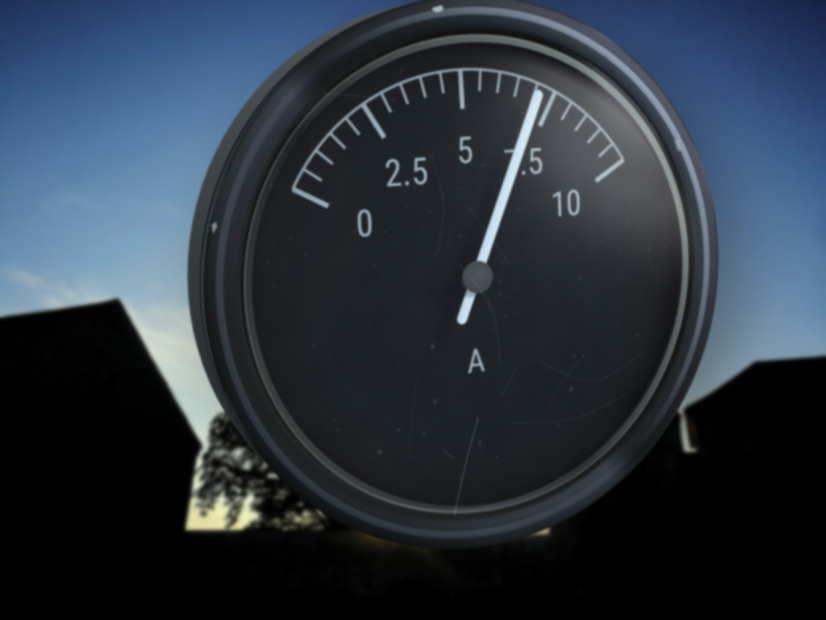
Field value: 7 A
